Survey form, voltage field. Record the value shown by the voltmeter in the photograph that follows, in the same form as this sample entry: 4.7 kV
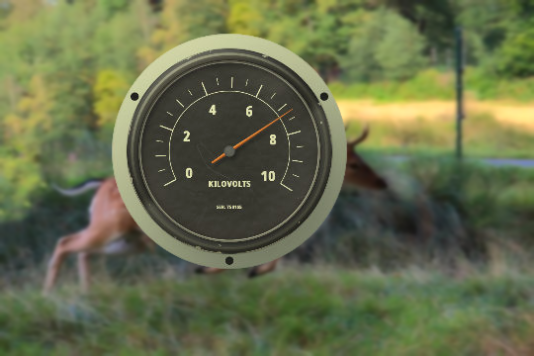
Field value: 7.25 kV
